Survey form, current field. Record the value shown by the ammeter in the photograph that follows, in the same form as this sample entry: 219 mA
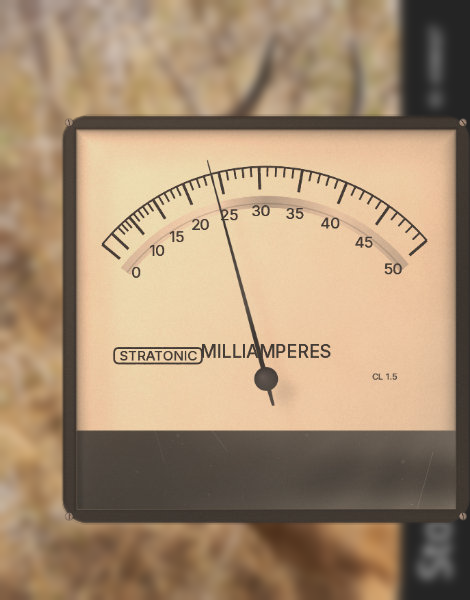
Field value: 24 mA
